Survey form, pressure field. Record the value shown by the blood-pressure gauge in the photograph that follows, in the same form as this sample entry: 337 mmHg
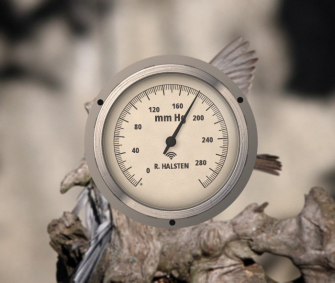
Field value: 180 mmHg
